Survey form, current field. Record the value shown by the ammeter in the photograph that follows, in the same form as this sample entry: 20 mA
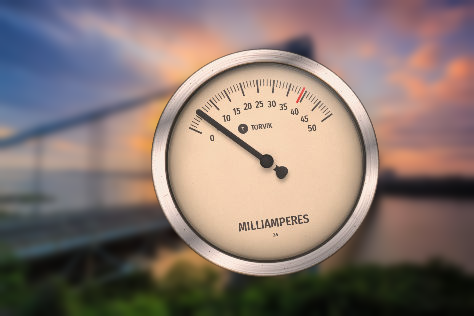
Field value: 5 mA
